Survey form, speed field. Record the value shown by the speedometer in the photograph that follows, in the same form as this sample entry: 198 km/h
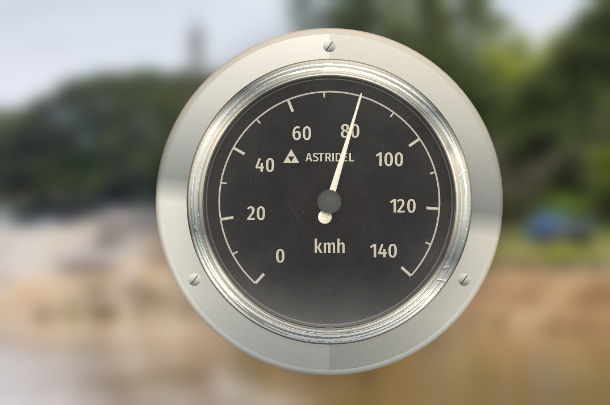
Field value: 80 km/h
